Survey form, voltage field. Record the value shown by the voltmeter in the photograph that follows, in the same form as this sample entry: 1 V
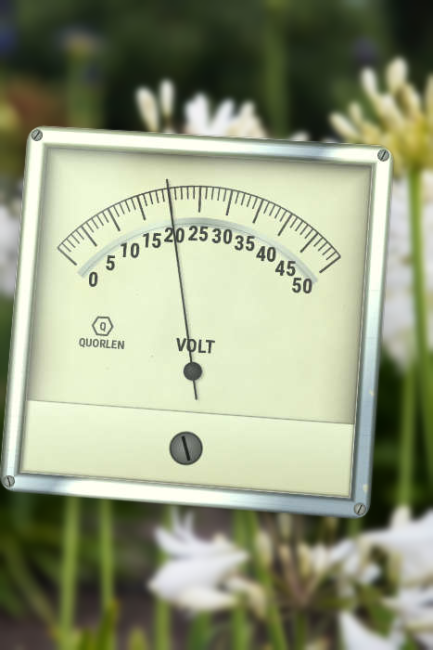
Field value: 20 V
